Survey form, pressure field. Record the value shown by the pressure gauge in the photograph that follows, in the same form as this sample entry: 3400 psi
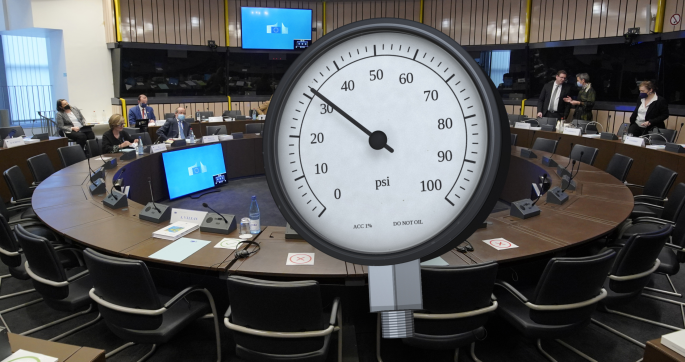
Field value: 32 psi
